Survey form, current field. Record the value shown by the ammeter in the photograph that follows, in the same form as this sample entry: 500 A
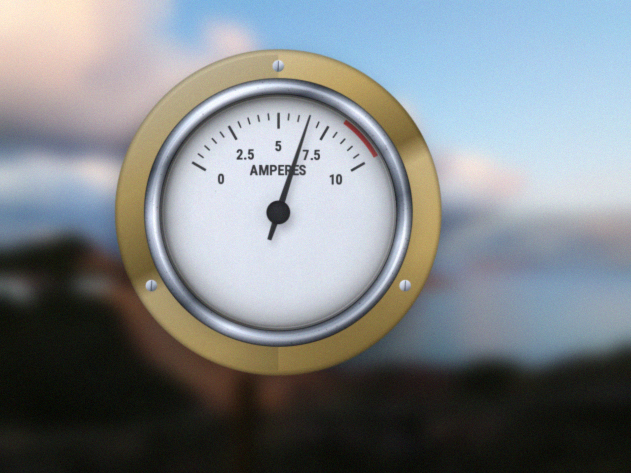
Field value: 6.5 A
